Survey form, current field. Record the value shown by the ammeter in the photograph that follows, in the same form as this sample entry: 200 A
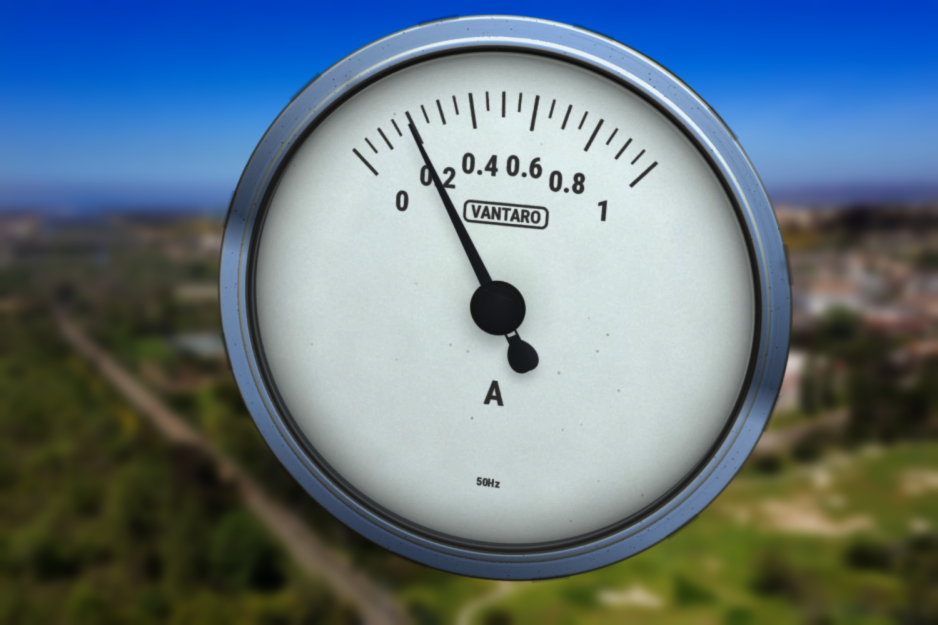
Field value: 0.2 A
